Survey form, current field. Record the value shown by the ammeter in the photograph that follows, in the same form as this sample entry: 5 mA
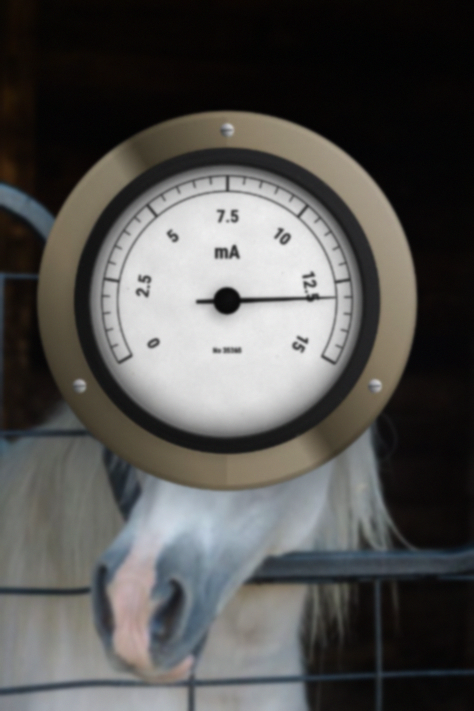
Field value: 13 mA
